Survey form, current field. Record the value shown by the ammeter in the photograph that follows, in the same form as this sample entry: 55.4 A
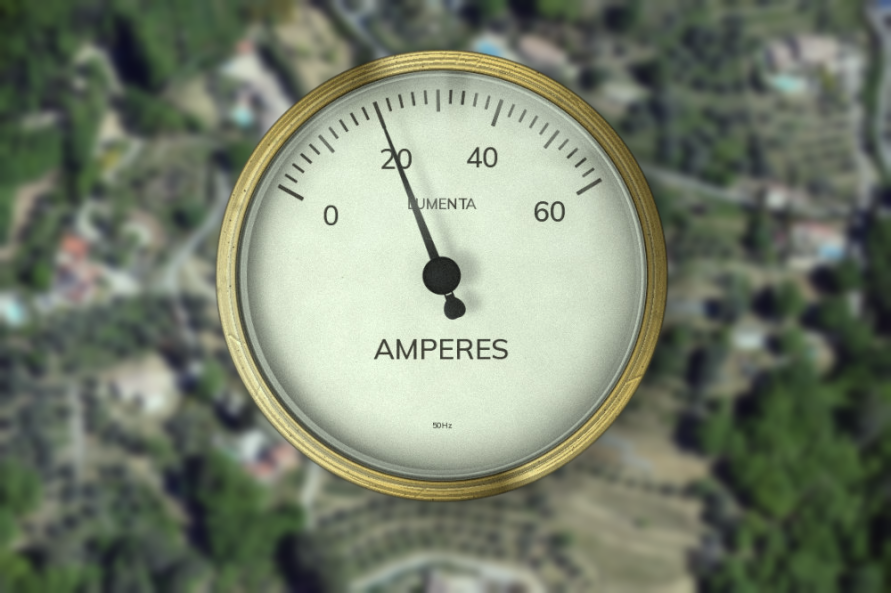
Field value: 20 A
